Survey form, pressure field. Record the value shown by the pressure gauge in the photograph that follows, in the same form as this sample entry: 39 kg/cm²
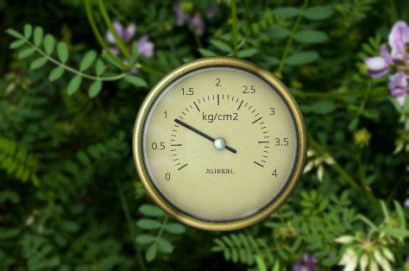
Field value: 1 kg/cm²
